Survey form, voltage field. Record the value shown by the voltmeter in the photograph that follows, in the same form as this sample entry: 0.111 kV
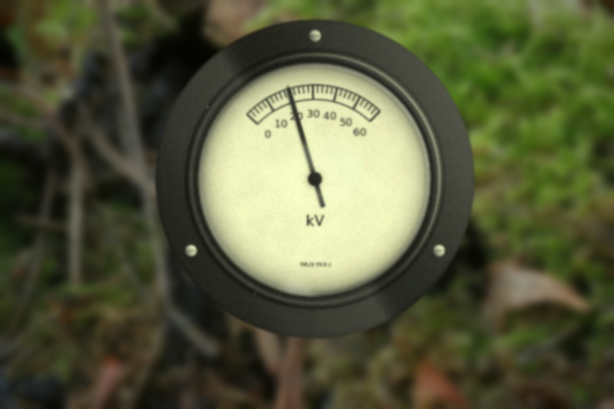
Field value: 20 kV
